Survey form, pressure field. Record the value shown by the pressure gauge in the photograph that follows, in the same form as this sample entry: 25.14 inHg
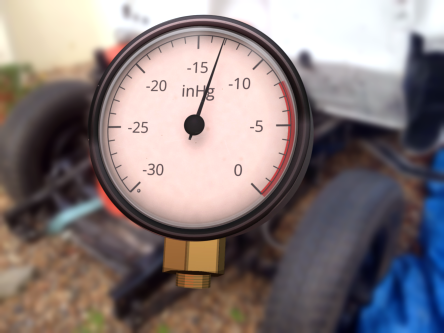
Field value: -13 inHg
